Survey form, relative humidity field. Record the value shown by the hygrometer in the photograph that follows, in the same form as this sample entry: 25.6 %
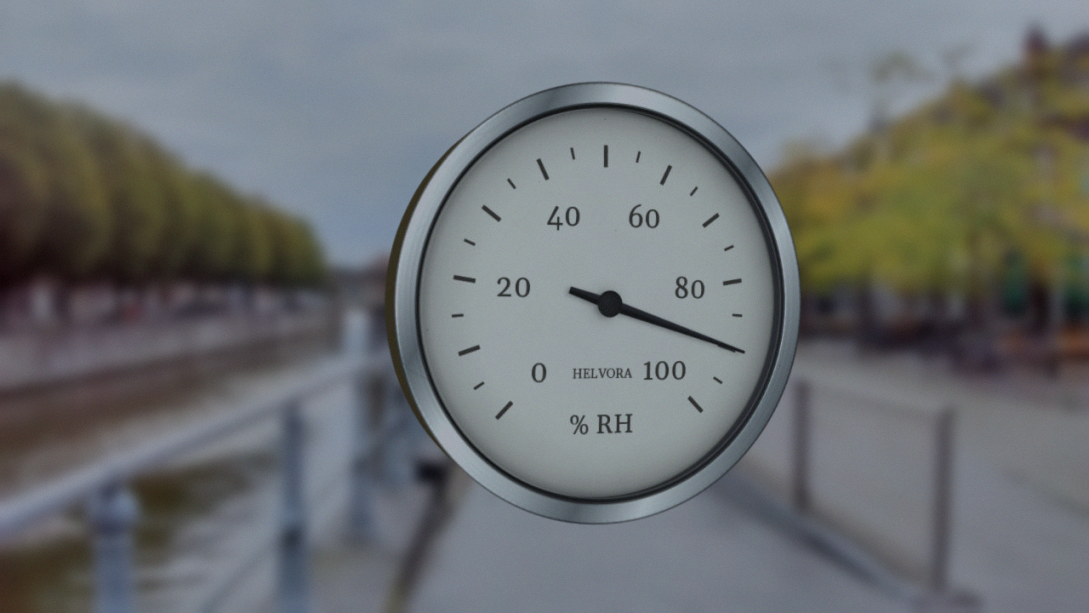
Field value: 90 %
